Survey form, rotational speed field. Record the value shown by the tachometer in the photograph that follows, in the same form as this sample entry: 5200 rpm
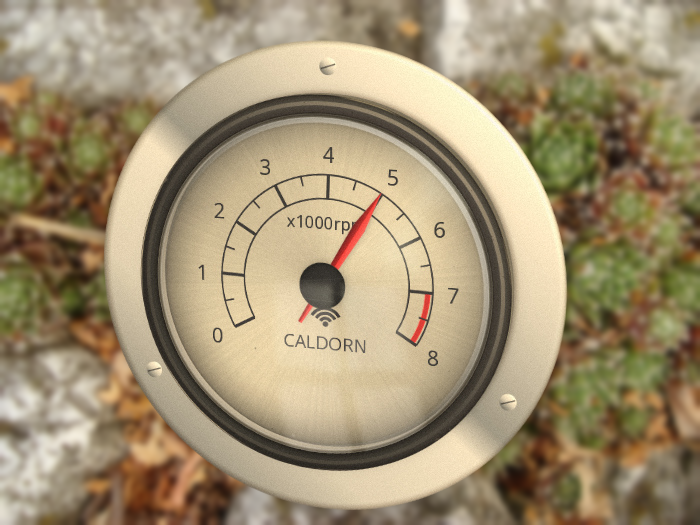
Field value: 5000 rpm
